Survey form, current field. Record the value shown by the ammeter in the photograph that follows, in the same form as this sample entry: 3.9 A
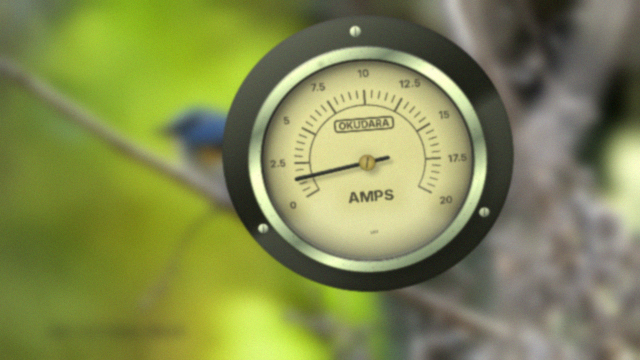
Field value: 1.5 A
